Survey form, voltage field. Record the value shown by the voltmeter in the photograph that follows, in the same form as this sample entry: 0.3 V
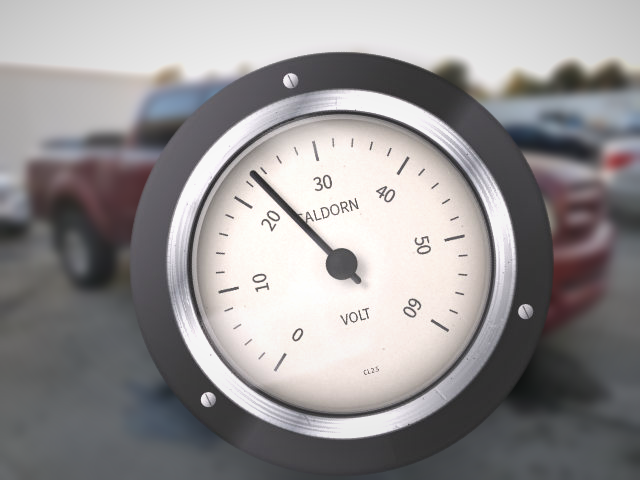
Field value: 23 V
